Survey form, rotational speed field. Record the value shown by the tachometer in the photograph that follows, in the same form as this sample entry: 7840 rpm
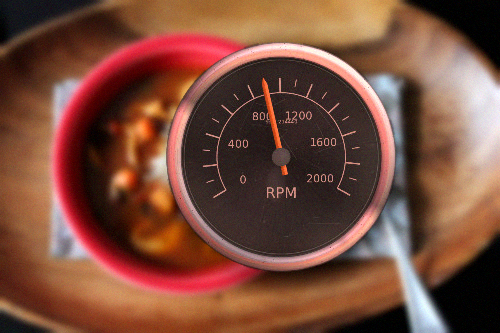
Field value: 900 rpm
